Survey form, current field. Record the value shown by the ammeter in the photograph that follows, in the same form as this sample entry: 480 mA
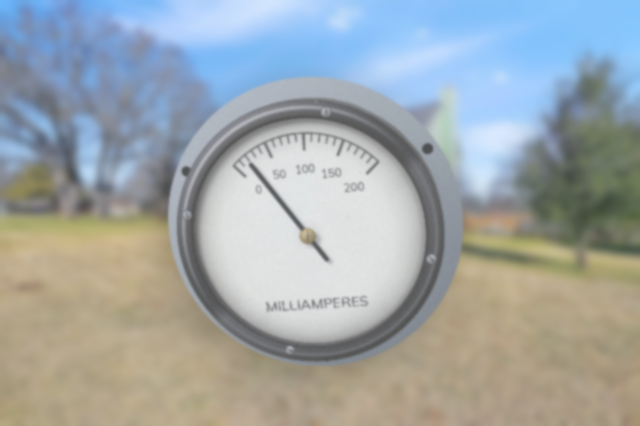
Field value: 20 mA
